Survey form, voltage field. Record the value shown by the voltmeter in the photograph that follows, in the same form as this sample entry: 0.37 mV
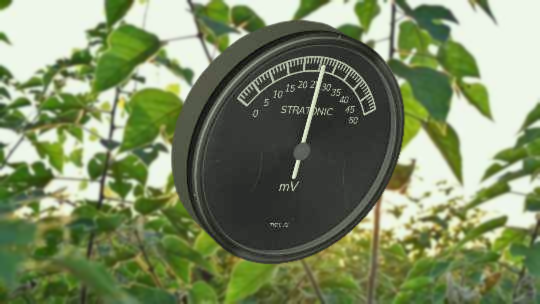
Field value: 25 mV
